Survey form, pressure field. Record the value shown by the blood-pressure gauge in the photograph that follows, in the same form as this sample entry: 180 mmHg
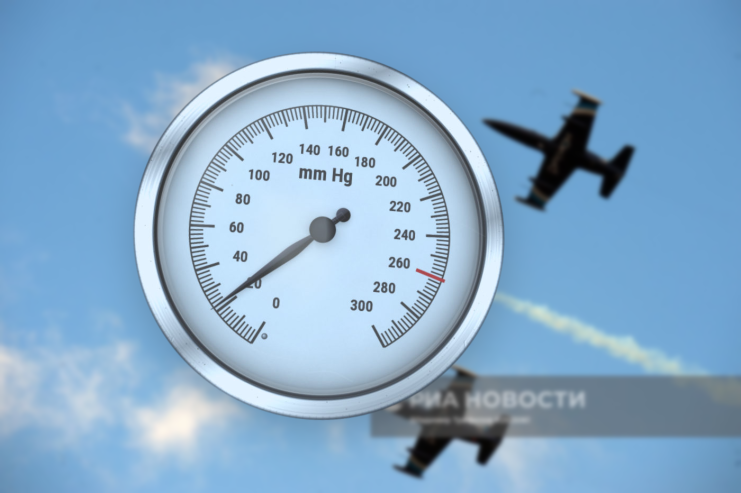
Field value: 22 mmHg
